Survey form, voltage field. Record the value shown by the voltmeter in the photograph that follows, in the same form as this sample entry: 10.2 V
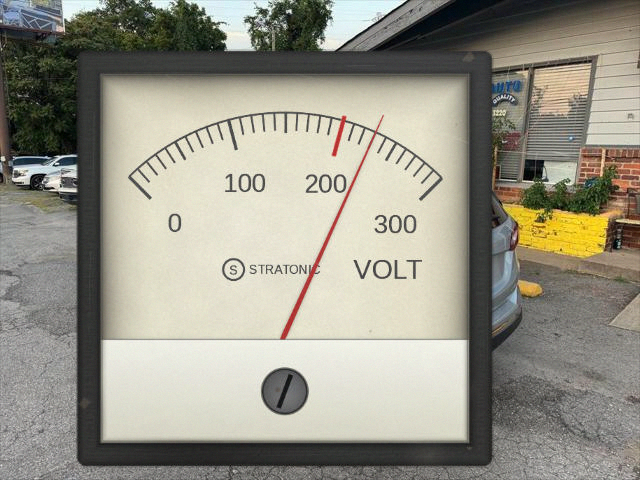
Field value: 230 V
